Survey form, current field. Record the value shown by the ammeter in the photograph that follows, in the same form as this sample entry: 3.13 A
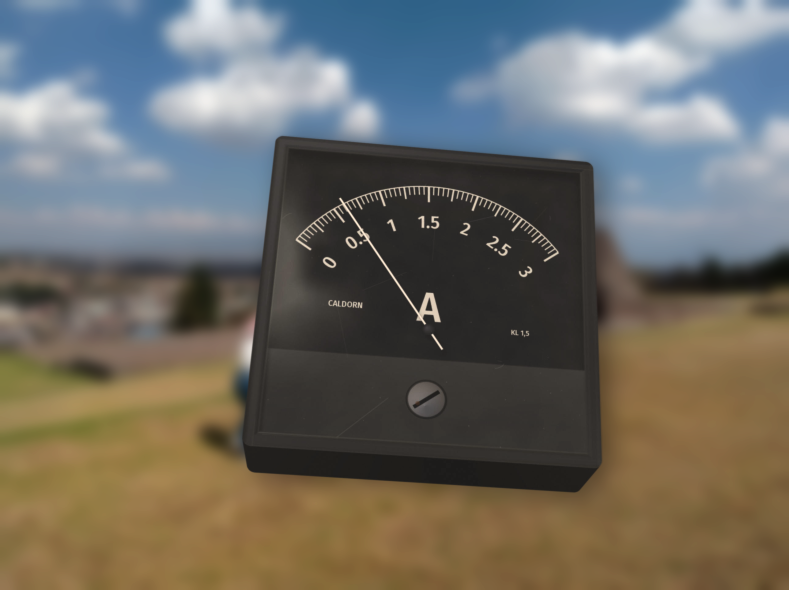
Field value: 0.6 A
